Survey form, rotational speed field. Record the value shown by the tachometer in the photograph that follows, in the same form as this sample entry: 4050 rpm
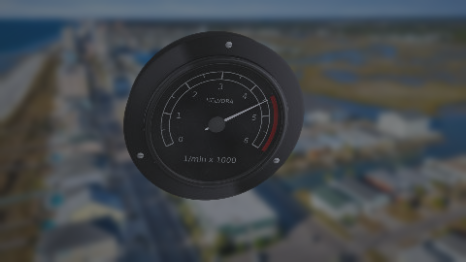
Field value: 4500 rpm
